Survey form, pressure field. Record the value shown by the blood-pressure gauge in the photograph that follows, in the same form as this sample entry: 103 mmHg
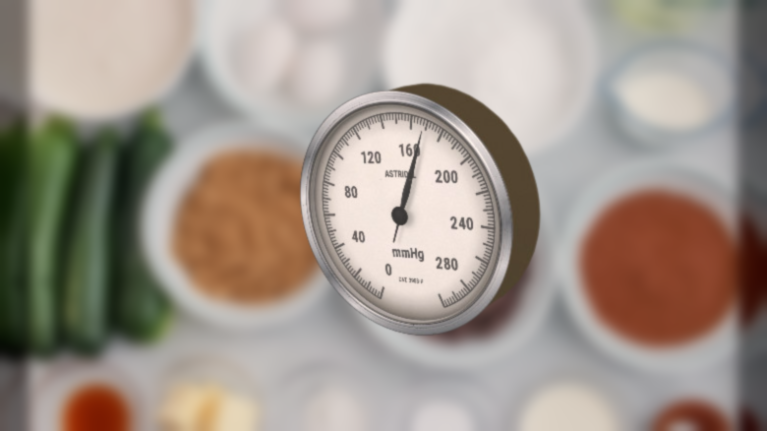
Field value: 170 mmHg
